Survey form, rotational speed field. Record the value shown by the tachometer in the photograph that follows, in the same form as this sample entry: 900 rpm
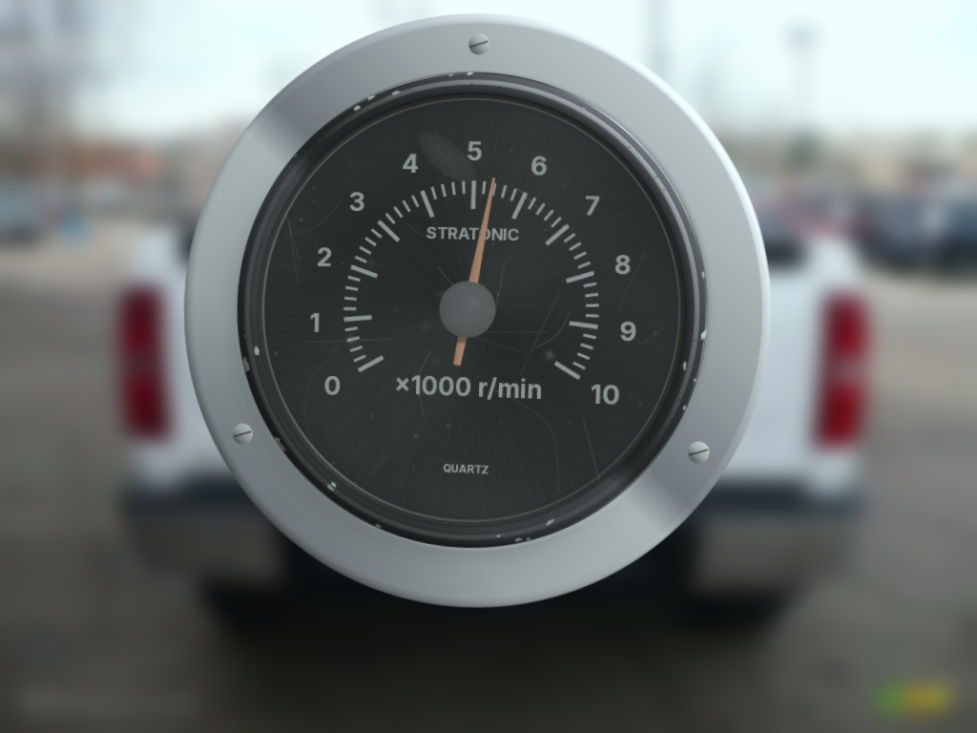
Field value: 5400 rpm
